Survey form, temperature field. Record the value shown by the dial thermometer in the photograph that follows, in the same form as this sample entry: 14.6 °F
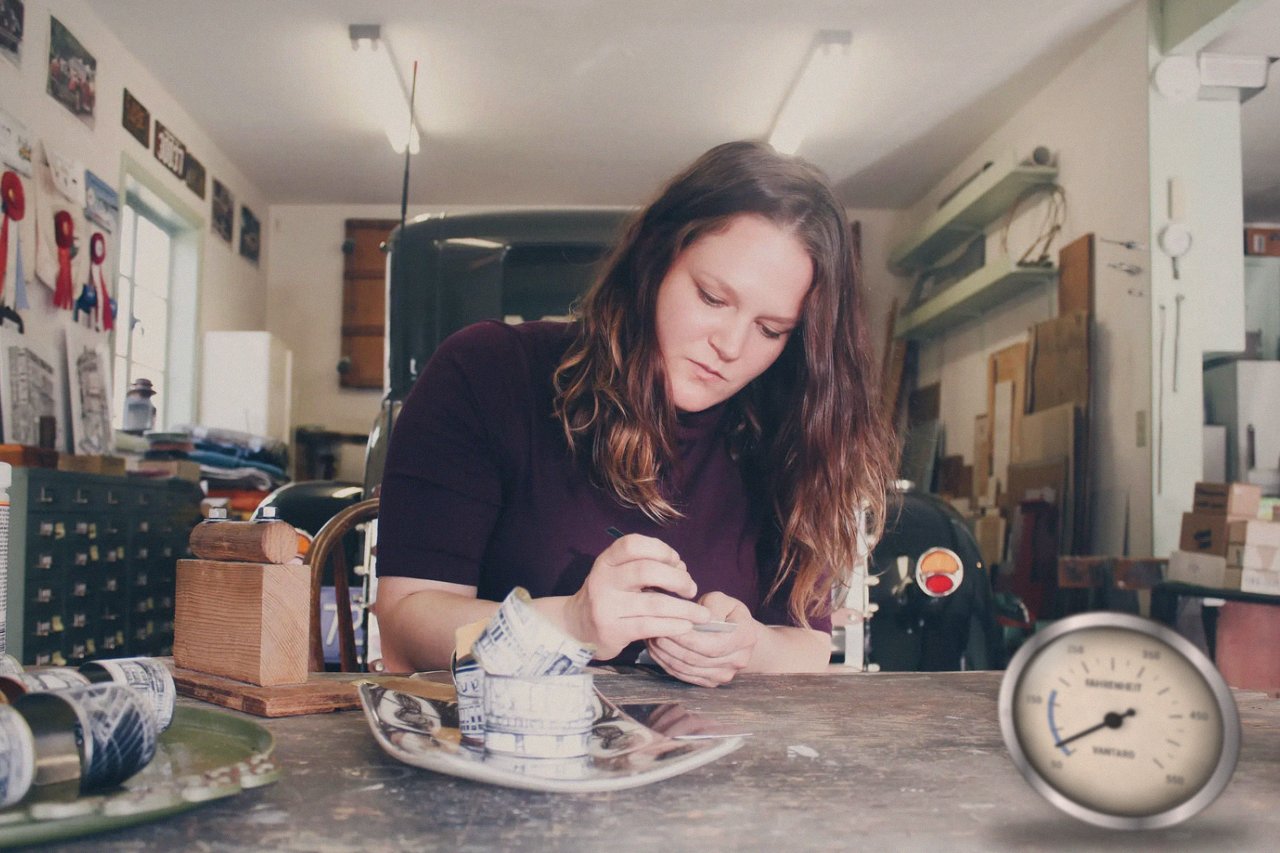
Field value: 75 °F
